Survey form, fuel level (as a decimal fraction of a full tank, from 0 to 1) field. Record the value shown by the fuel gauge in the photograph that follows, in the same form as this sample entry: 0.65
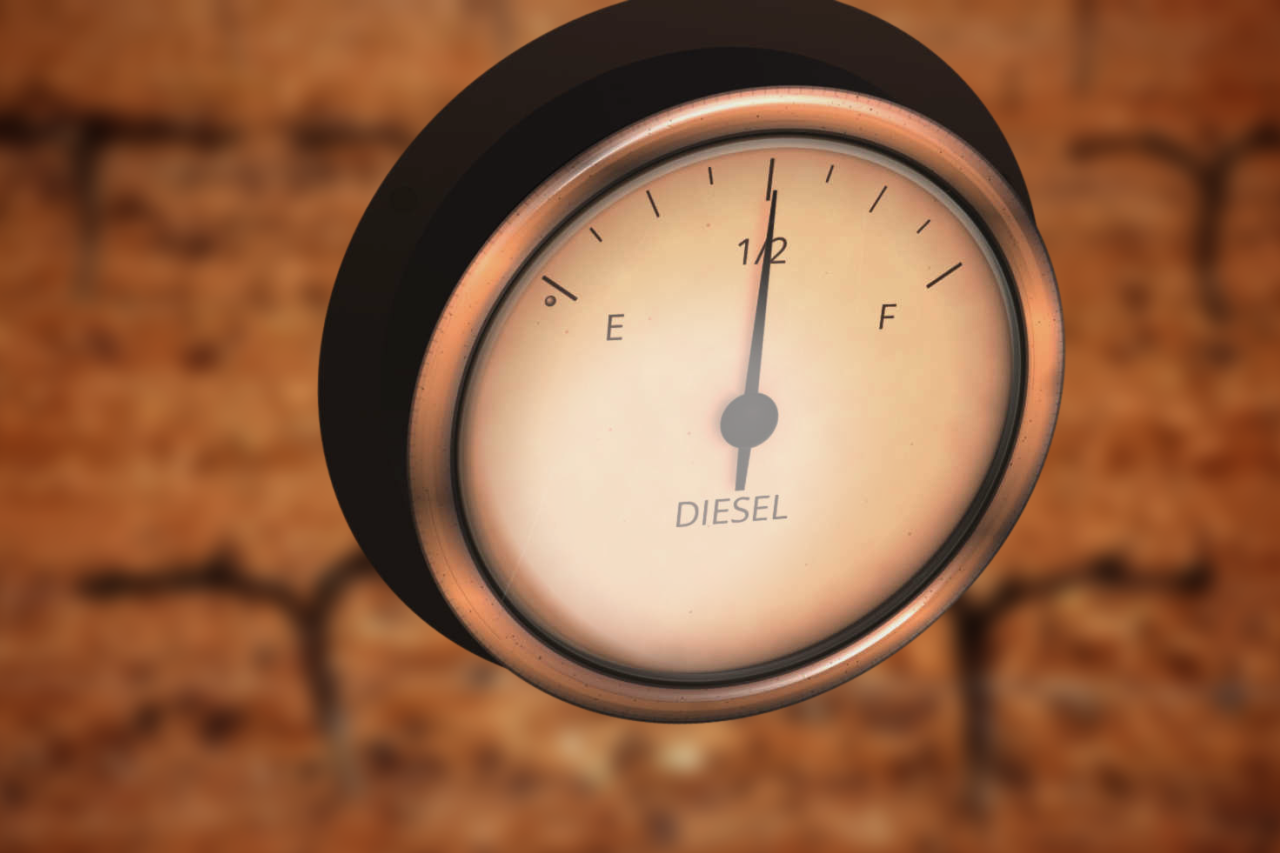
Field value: 0.5
